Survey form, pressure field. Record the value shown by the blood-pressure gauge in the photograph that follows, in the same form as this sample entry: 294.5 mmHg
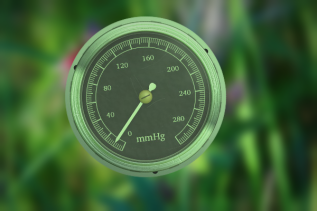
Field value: 10 mmHg
